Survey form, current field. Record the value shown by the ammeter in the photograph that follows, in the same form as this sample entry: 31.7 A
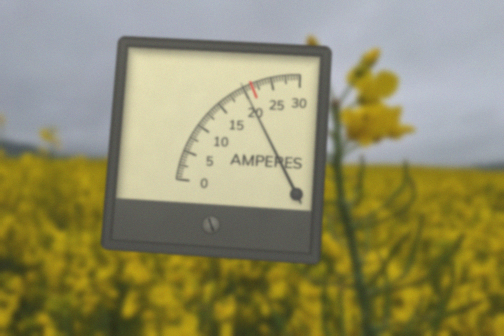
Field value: 20 A
